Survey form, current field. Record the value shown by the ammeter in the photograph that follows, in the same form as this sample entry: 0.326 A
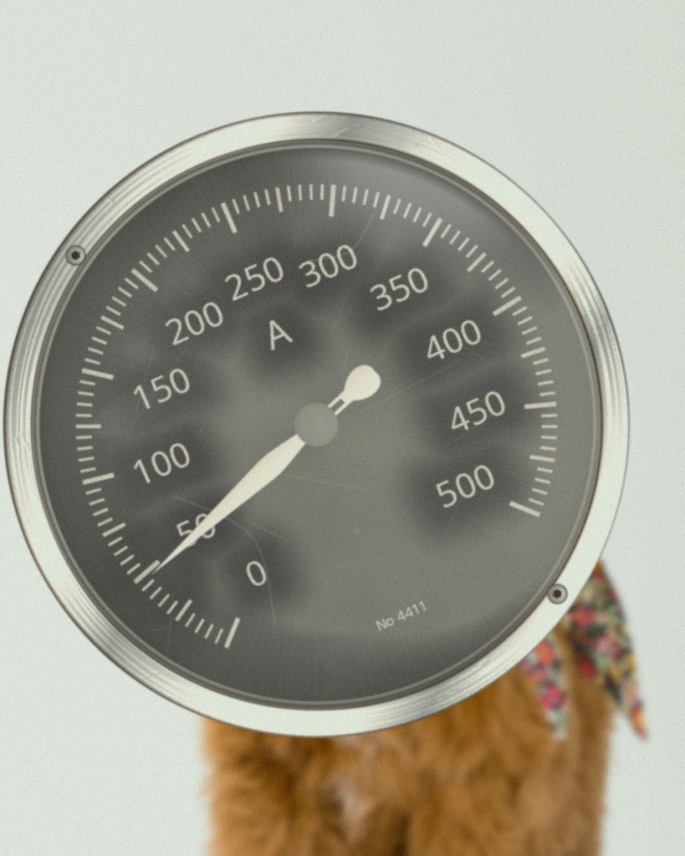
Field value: 47.5 A
